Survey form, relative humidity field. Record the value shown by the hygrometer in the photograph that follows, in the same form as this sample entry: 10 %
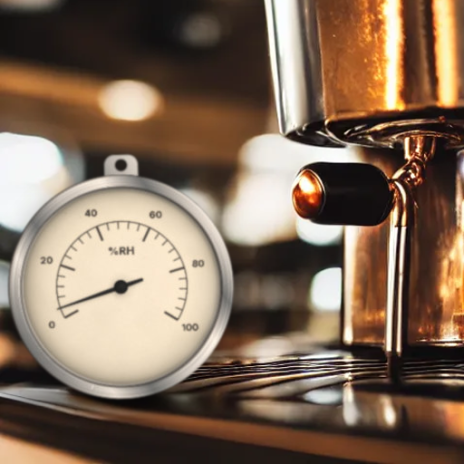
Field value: 4 %
